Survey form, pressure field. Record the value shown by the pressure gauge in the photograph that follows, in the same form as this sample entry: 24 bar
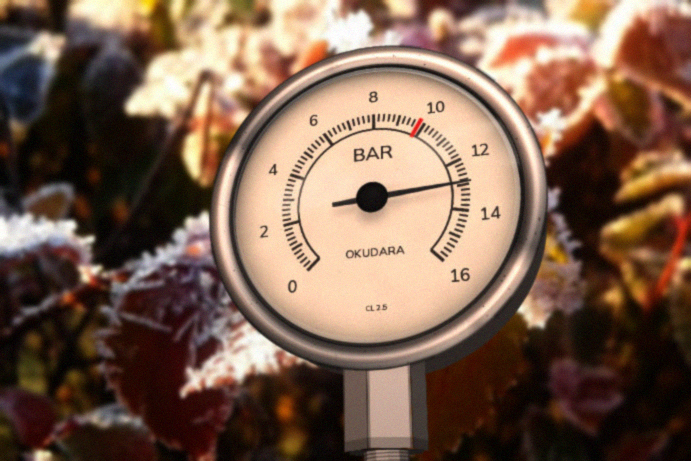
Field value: 13 bar
